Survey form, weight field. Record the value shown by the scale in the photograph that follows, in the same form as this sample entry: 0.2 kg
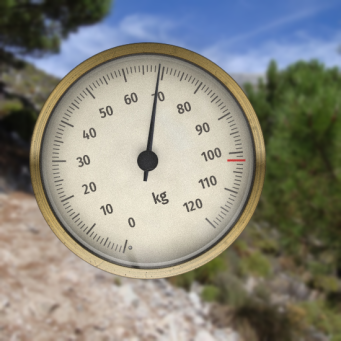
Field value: 69 kg
